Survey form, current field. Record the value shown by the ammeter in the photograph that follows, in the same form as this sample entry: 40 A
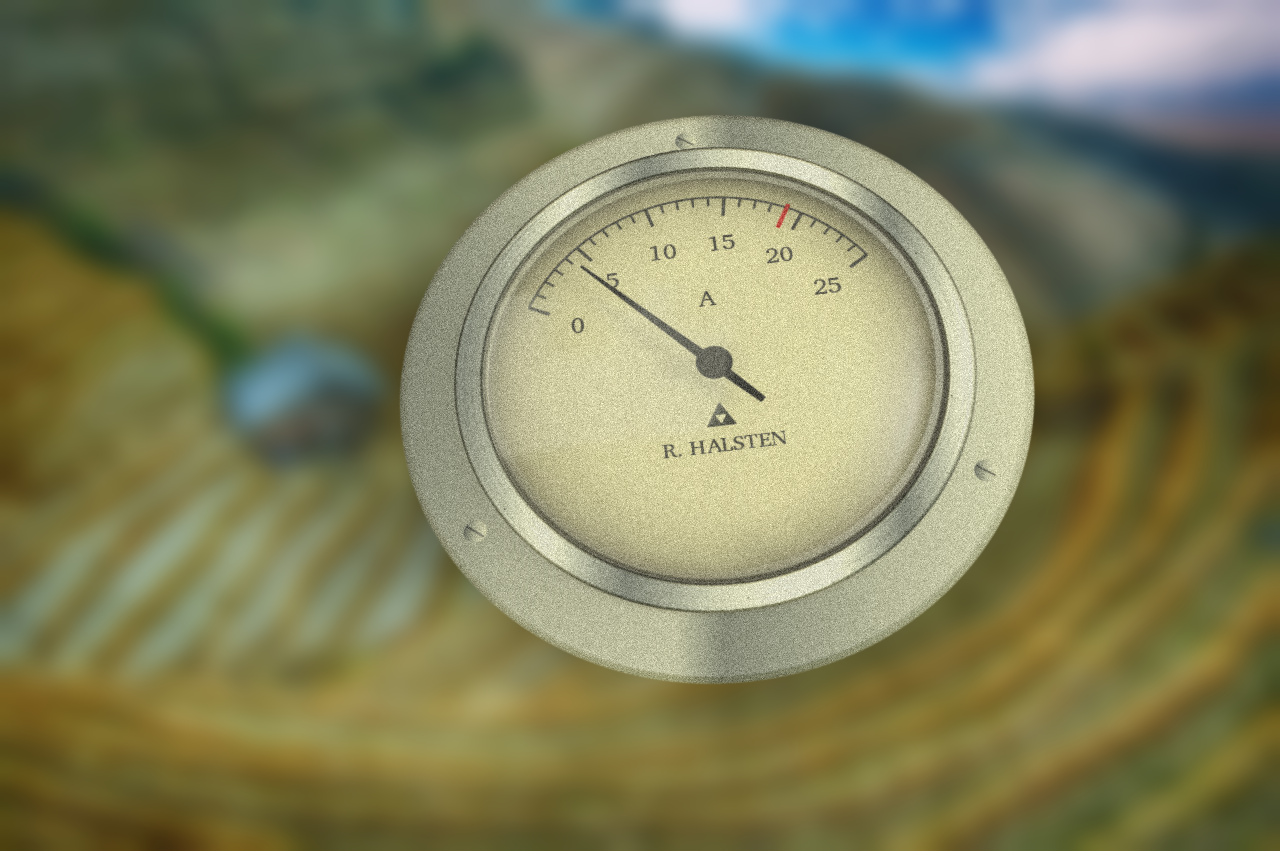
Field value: 4 A
